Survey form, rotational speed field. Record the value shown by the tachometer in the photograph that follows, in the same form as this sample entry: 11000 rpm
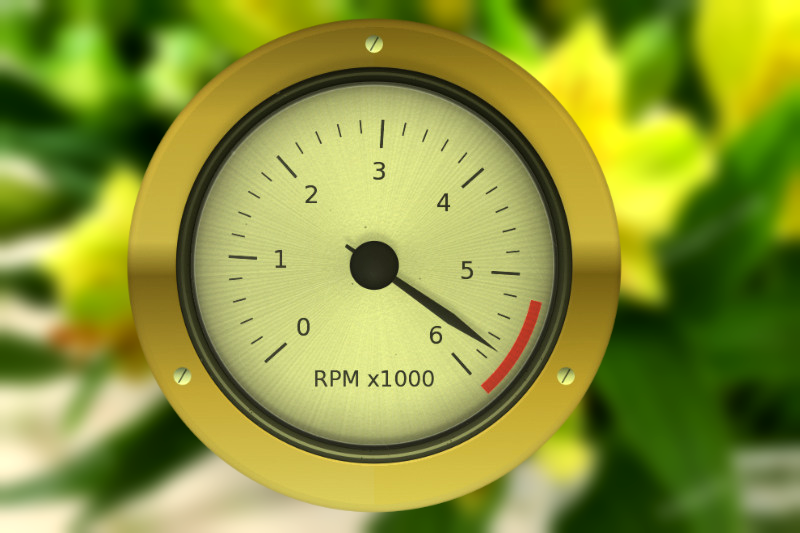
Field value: 5700 rpm
